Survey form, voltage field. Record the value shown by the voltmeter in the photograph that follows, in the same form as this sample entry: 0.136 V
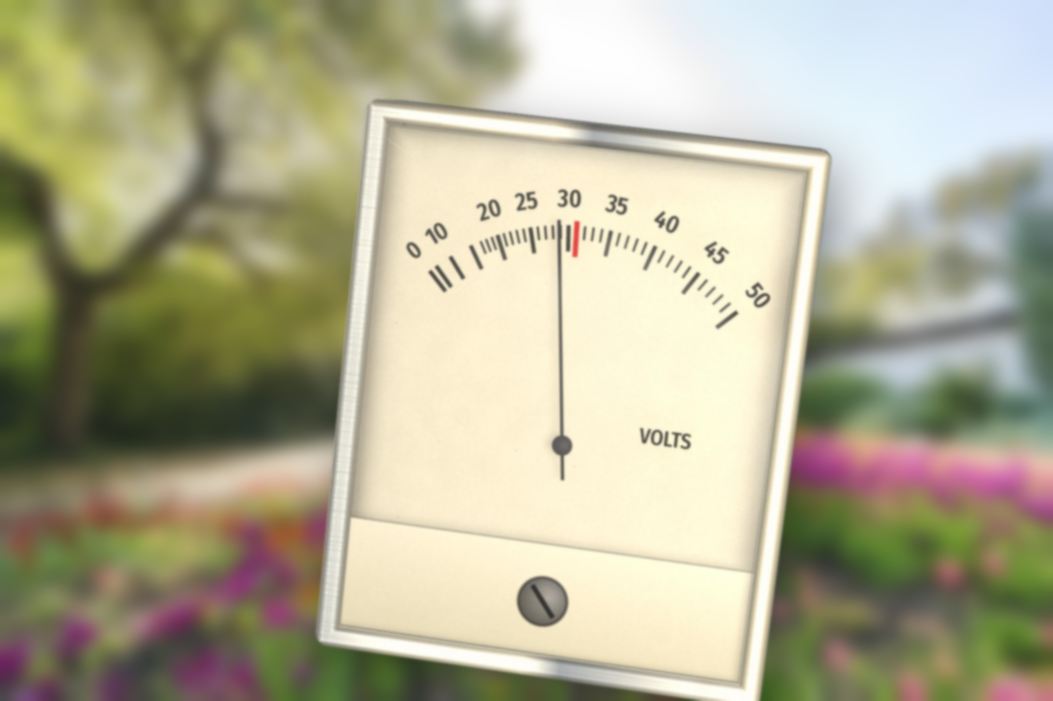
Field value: 29 V
